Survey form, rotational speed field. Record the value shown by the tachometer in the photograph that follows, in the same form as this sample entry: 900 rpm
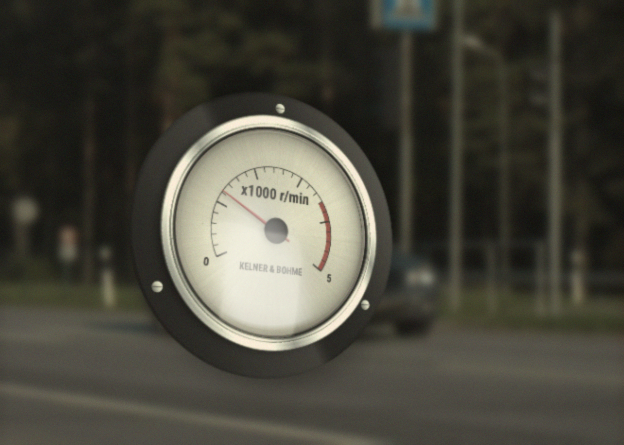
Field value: 1200 rpm
